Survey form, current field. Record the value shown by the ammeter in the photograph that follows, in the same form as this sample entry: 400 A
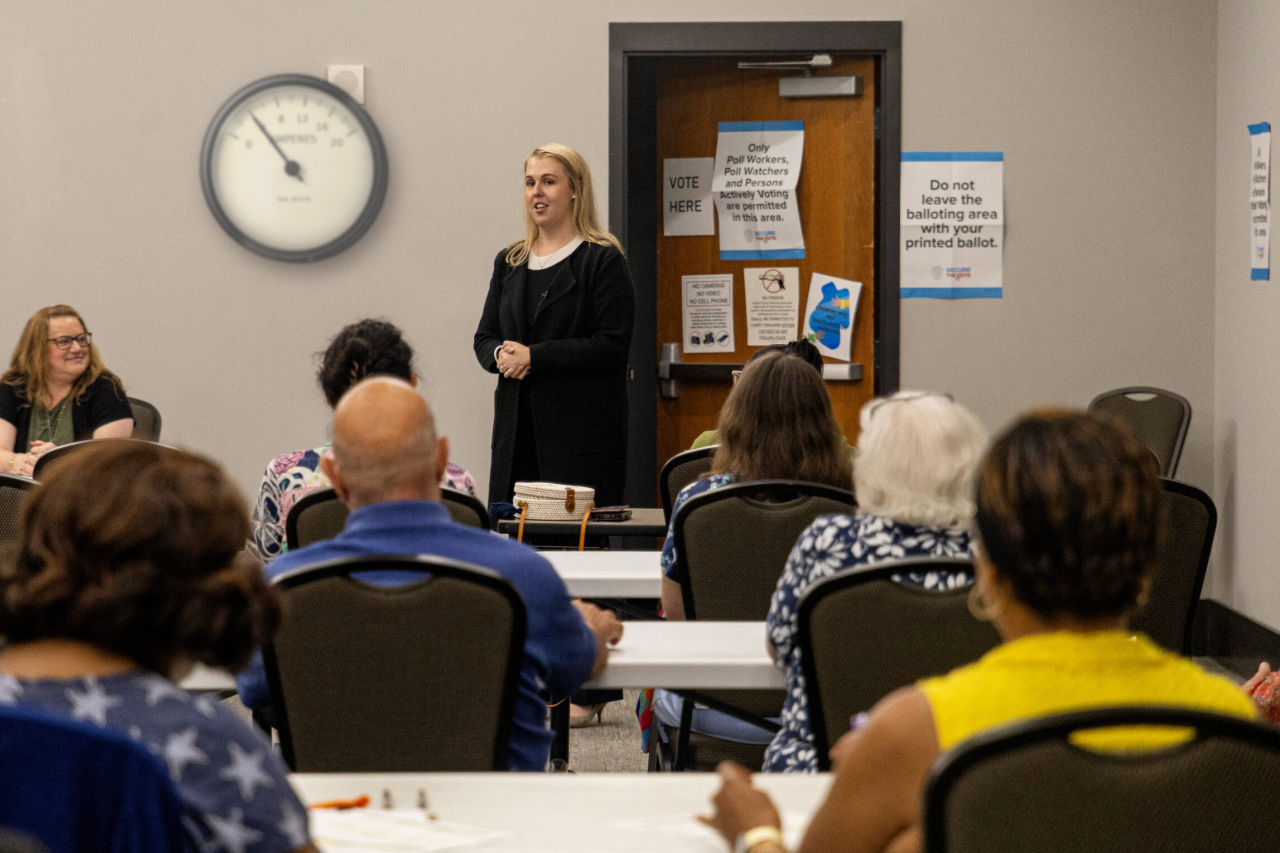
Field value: 4 A
